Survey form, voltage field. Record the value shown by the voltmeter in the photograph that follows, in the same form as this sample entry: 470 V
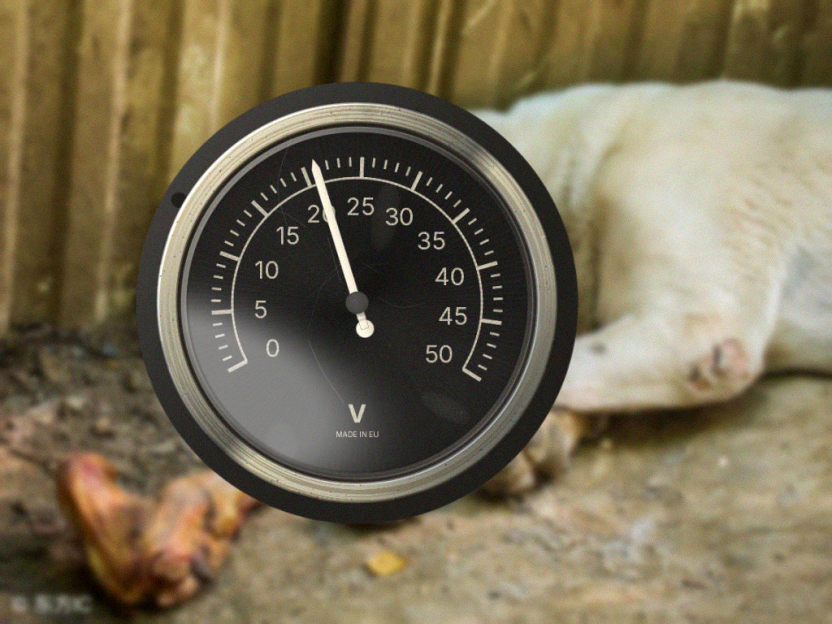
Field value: 21 V
